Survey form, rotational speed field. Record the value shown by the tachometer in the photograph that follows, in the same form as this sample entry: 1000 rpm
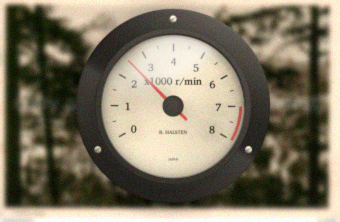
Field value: 2500 rpm
